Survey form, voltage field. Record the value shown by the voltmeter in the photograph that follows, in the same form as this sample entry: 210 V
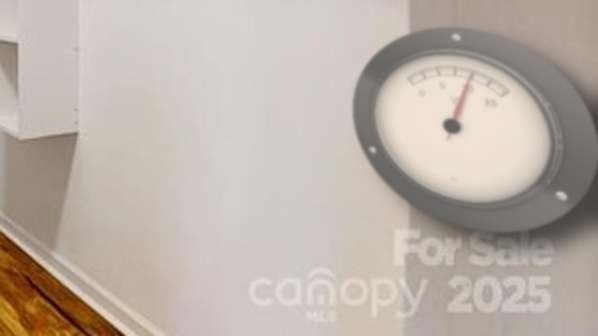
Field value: 10 V
